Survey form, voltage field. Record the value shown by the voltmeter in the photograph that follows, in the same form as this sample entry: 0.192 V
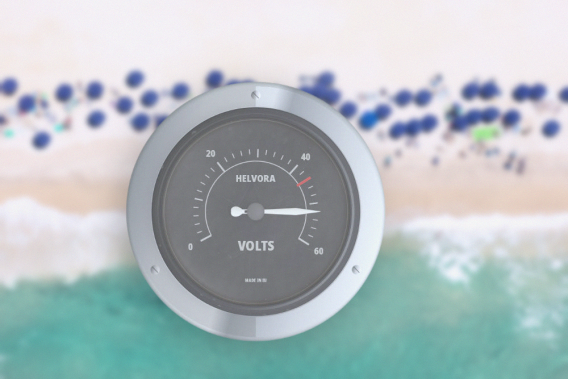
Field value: 52 V
